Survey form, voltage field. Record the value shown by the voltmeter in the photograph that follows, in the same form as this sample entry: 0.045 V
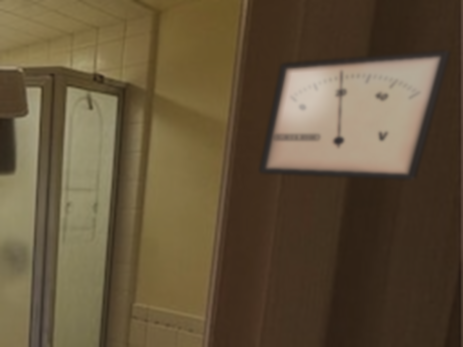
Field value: 20 V
